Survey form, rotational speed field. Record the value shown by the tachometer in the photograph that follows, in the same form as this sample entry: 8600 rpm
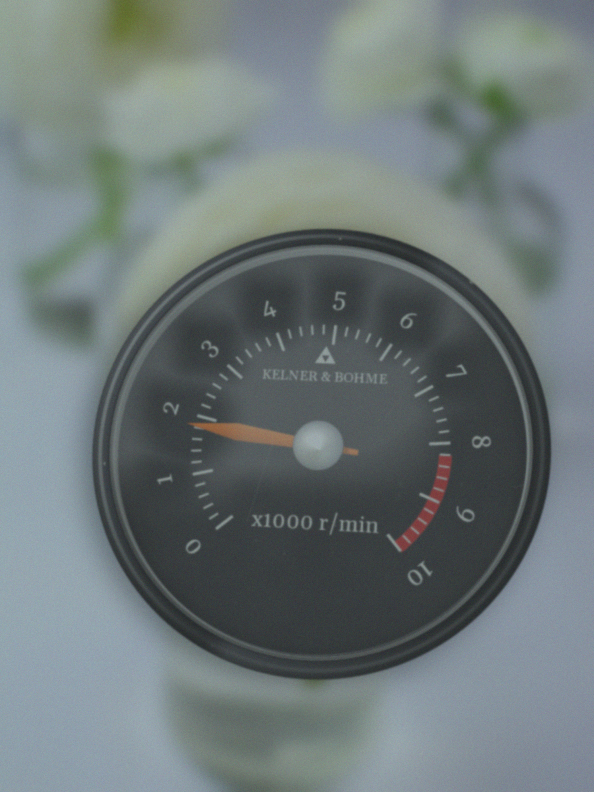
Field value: 1800 rpm
